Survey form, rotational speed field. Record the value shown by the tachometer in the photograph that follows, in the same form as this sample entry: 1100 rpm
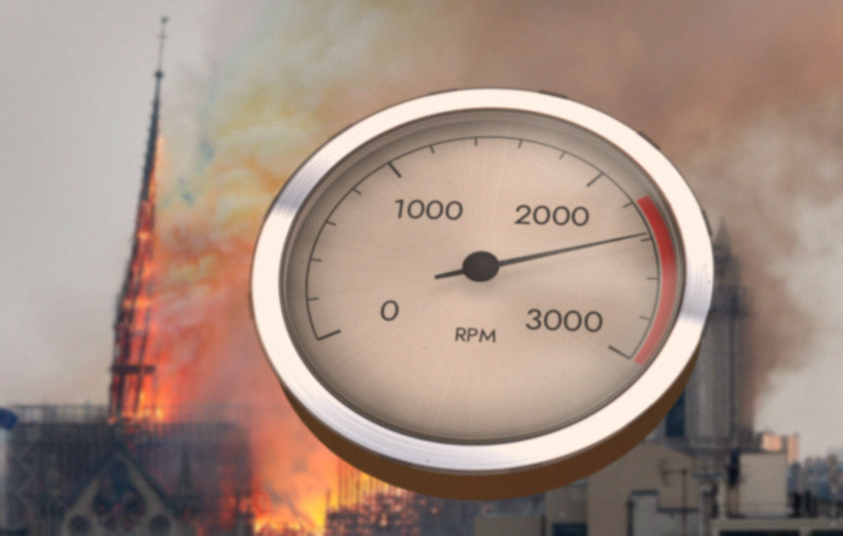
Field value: 2400 rpm
